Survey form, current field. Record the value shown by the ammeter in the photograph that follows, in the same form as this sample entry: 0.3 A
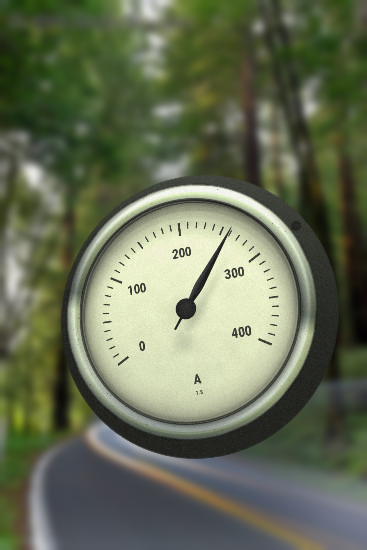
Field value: 260 A
